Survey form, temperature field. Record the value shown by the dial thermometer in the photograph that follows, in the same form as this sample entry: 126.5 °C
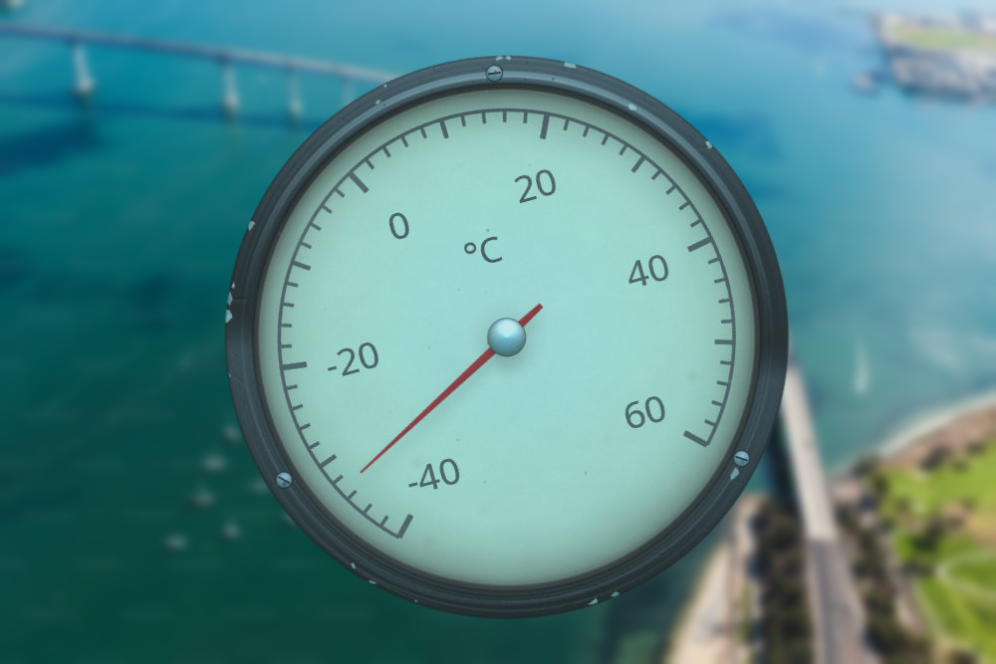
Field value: -33 °C
